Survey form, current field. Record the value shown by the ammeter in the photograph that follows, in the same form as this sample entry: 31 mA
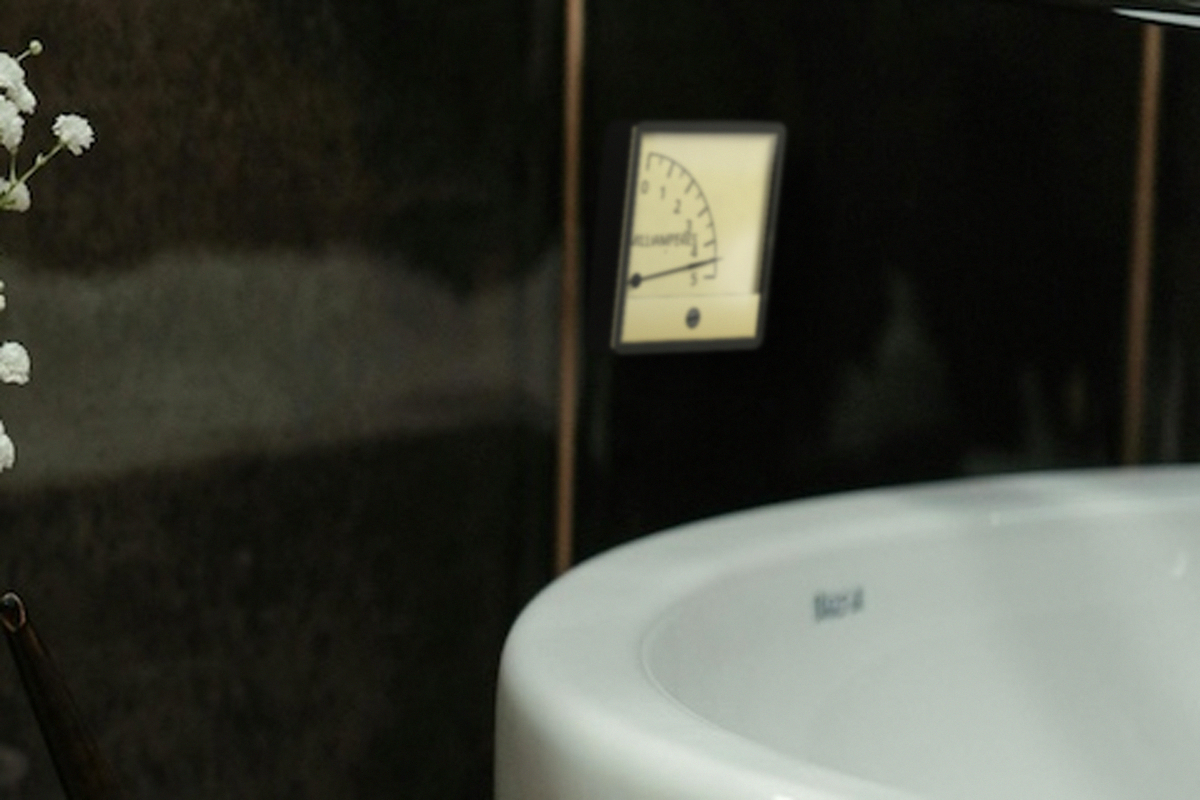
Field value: 4.5 mA
